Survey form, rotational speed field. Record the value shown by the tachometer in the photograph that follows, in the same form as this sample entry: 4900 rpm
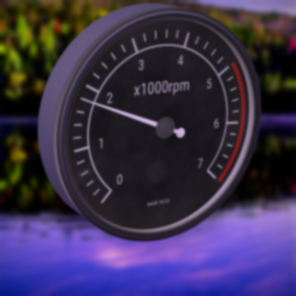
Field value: 1800 rpm
